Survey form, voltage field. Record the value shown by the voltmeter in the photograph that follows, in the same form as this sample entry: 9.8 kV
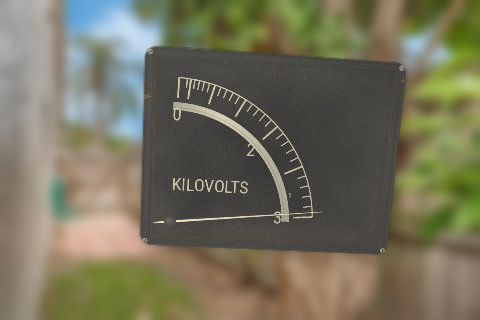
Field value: 2.95 kV
